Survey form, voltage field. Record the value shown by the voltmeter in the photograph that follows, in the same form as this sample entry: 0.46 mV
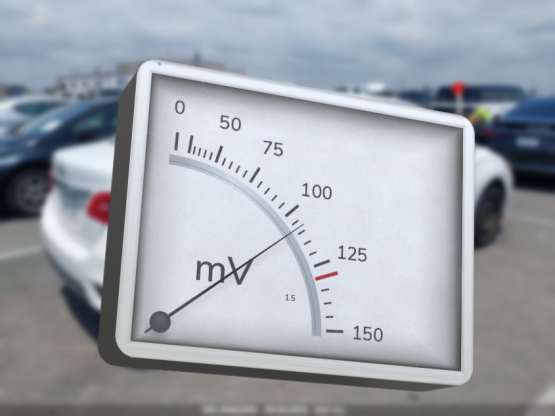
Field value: 107.5 mV
